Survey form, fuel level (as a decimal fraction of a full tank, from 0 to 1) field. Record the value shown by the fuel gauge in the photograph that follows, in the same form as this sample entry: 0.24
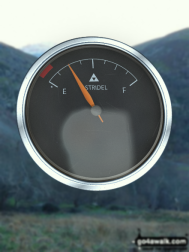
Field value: 0.25
